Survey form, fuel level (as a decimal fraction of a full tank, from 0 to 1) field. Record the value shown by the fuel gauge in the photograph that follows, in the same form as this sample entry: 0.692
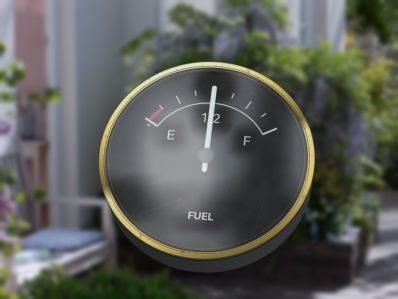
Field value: 0.5
